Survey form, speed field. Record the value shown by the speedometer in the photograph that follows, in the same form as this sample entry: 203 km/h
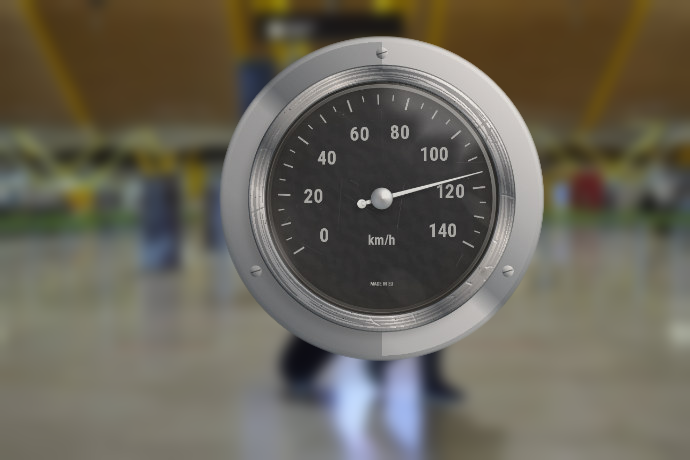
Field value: 115 km/h
